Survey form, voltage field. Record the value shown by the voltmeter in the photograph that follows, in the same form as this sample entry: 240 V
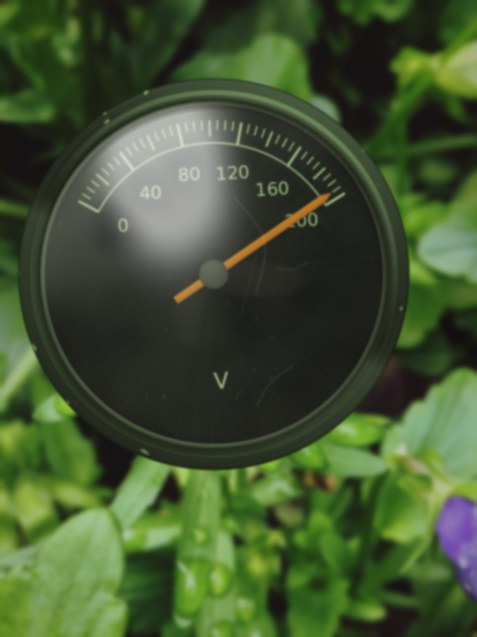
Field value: 195 V
